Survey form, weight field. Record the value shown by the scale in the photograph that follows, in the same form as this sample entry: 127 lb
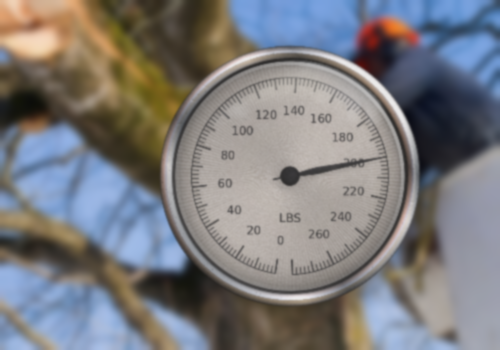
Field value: 200 lb
